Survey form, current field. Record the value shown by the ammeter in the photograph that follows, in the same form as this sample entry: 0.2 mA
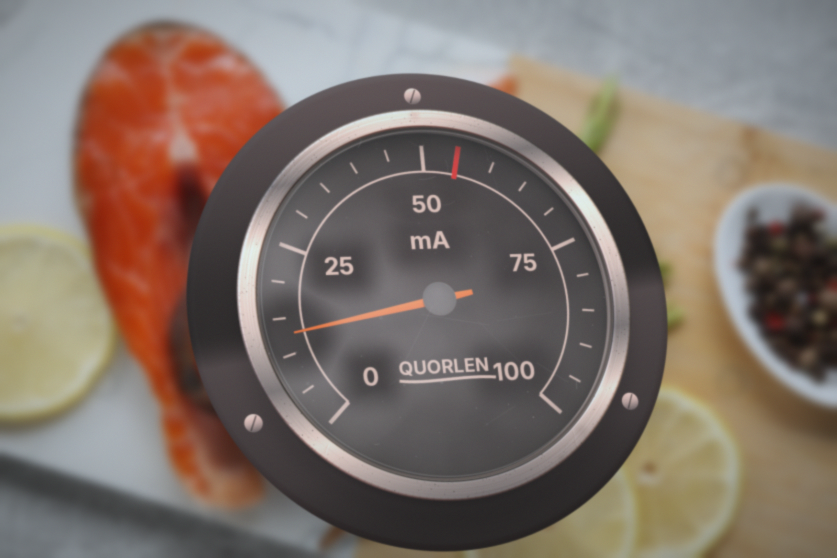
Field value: 12.5 mA
